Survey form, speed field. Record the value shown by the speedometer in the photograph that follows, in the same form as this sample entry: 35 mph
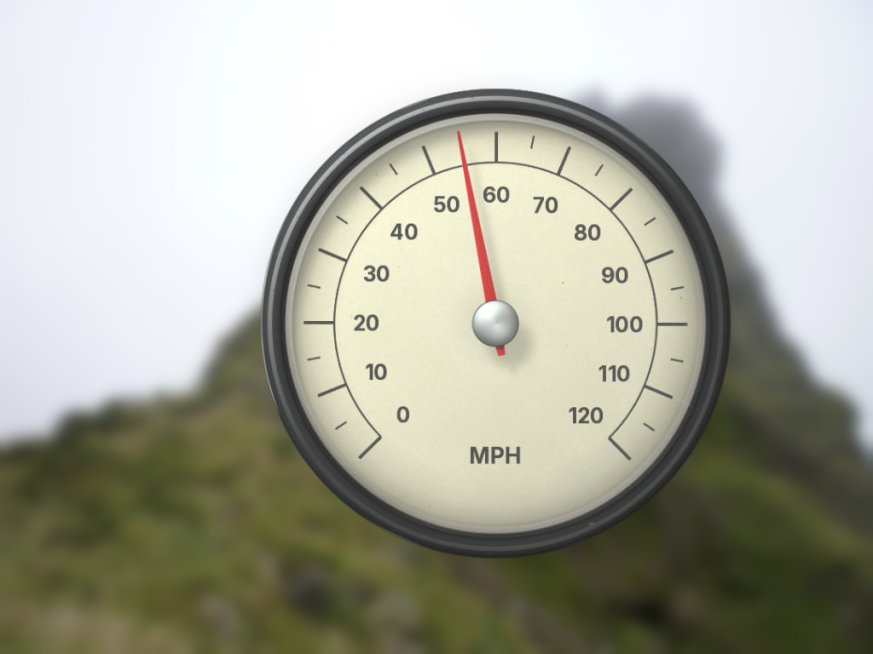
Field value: 55 mph
